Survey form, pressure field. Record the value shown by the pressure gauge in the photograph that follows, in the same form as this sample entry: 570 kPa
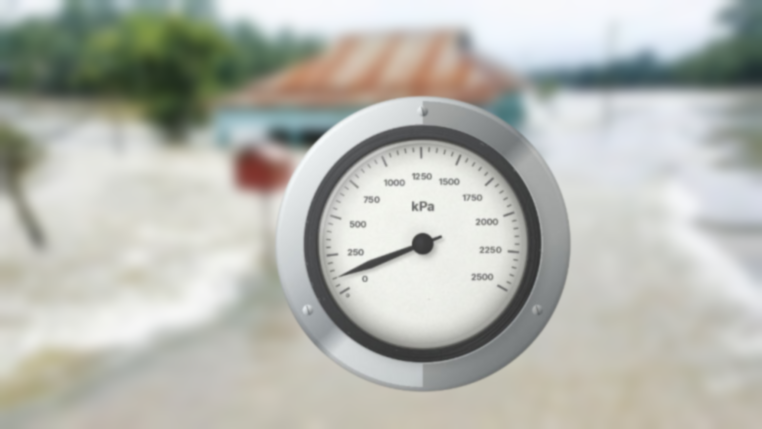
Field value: 100 kPa
